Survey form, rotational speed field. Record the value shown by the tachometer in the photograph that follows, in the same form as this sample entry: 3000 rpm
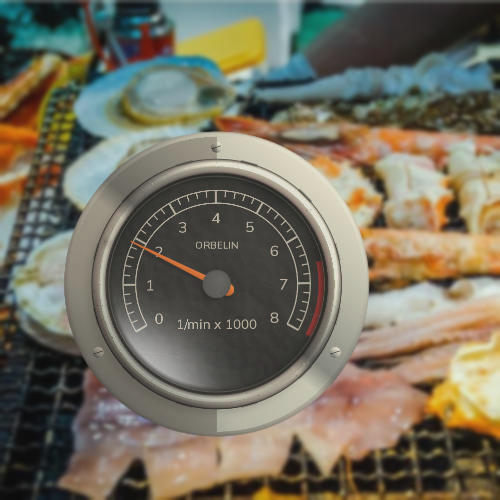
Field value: 1900 rpm
